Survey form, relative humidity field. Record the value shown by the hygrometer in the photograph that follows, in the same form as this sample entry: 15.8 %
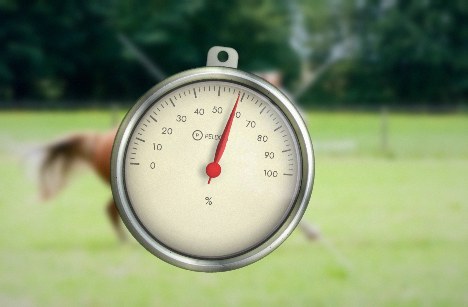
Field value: 58 %
